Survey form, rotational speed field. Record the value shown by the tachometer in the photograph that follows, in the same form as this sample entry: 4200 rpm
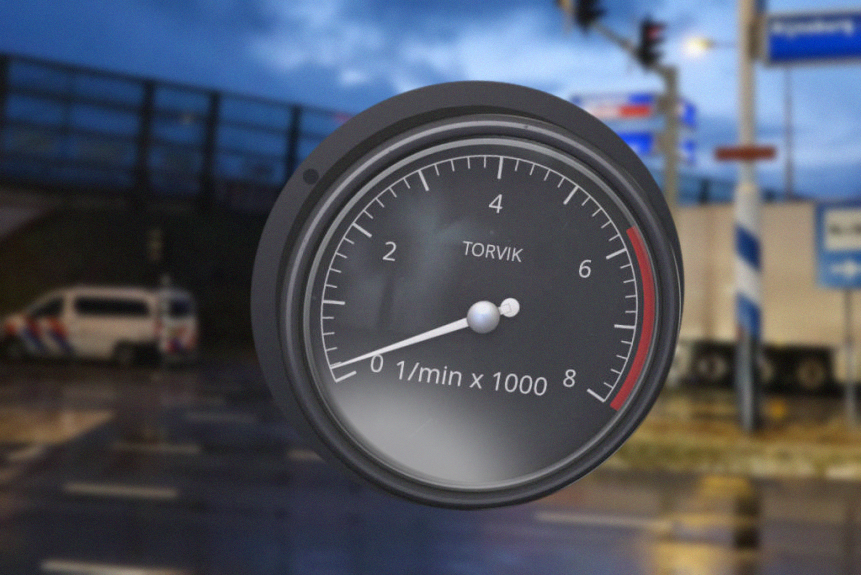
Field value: 200 rpm
